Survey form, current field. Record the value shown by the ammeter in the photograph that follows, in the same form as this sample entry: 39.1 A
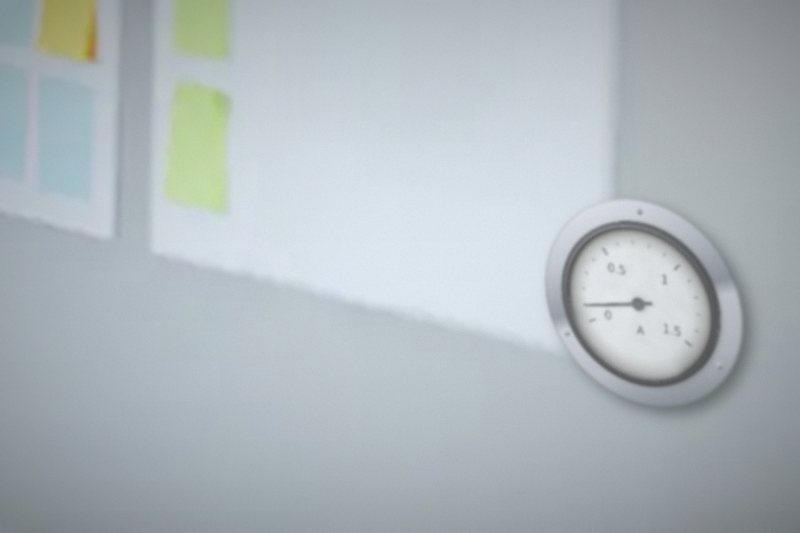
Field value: 0.1 A
